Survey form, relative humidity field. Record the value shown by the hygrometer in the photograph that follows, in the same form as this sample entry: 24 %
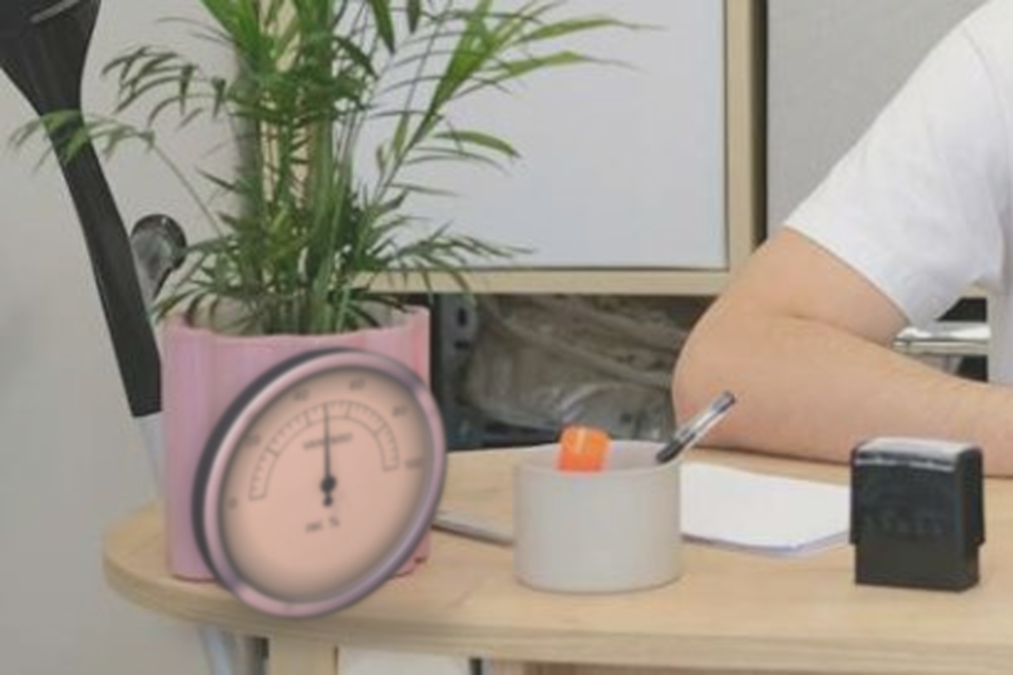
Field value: 48 %
